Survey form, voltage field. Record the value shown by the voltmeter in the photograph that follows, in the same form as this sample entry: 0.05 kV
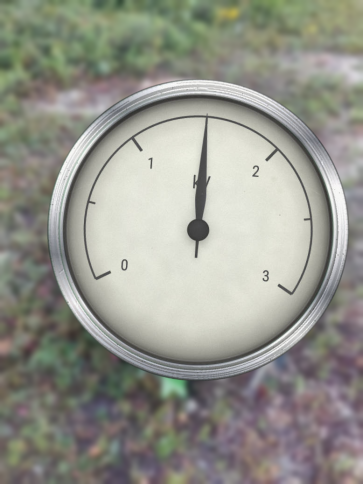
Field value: 1.5 kV
